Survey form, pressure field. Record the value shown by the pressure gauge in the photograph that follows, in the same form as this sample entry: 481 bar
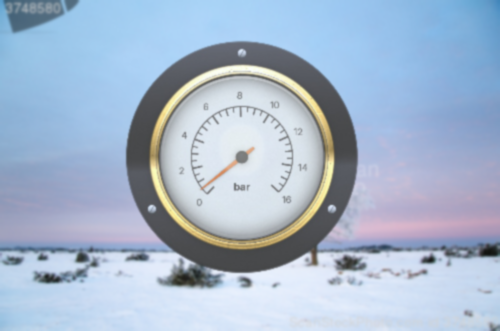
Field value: 0.5 bar
